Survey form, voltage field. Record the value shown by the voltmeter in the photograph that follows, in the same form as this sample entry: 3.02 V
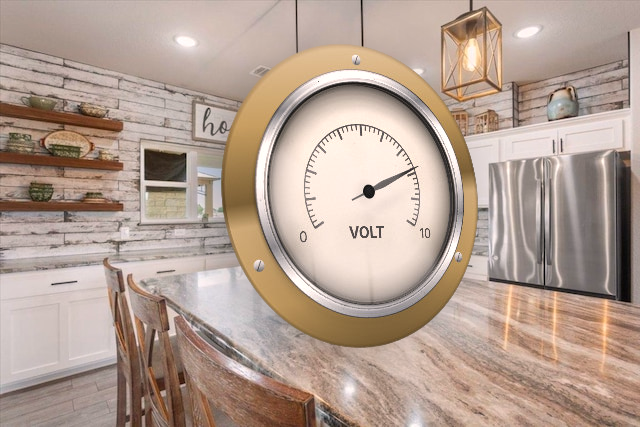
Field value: 7.8 V
